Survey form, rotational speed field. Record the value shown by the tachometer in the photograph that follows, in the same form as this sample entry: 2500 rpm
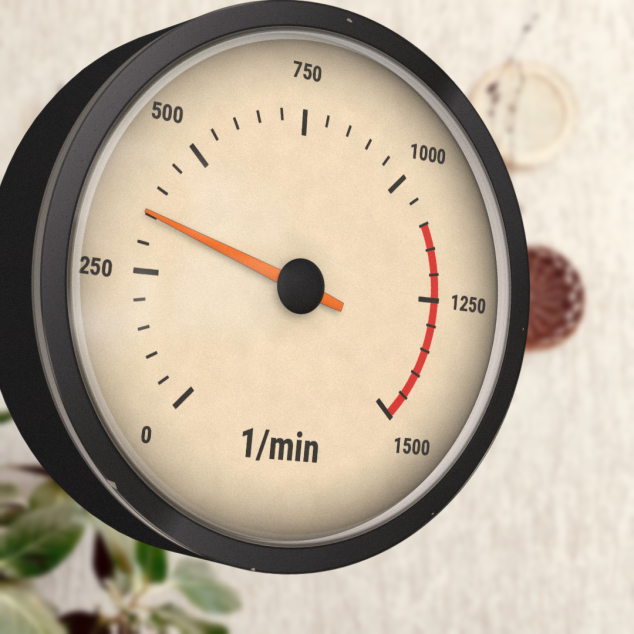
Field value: 350 rpm
